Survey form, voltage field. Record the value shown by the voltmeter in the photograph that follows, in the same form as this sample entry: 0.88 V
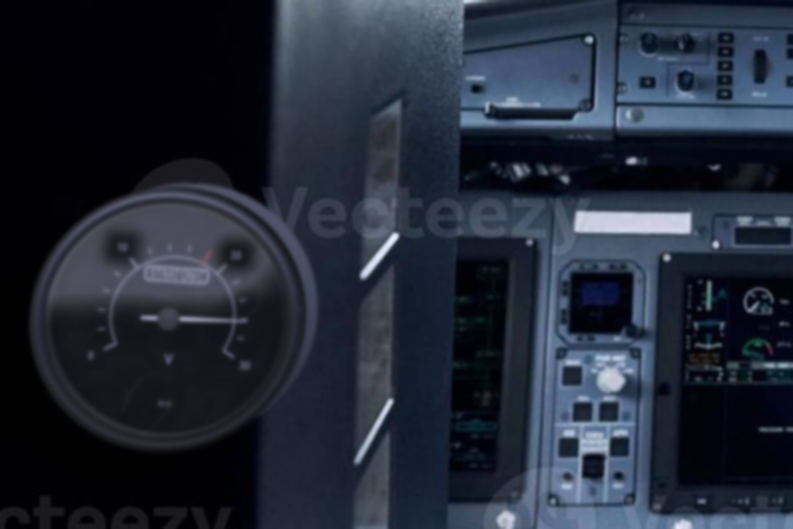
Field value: 26 V
